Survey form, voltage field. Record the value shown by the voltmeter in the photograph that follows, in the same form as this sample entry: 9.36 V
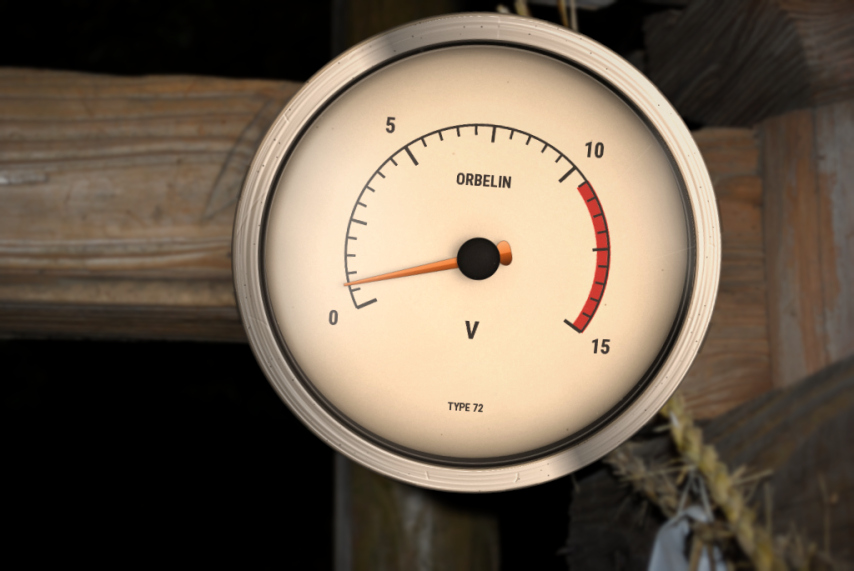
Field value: 0.75 V
